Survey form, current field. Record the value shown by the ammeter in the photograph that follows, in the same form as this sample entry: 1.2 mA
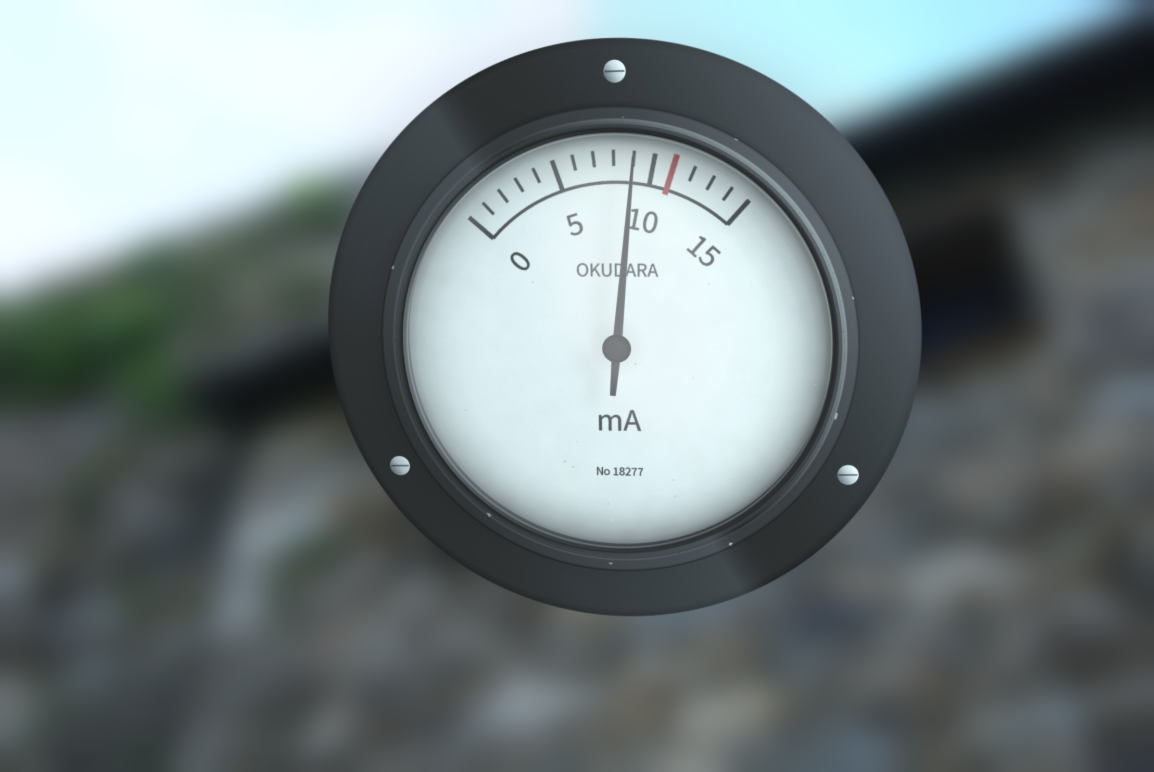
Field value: 9 mA
